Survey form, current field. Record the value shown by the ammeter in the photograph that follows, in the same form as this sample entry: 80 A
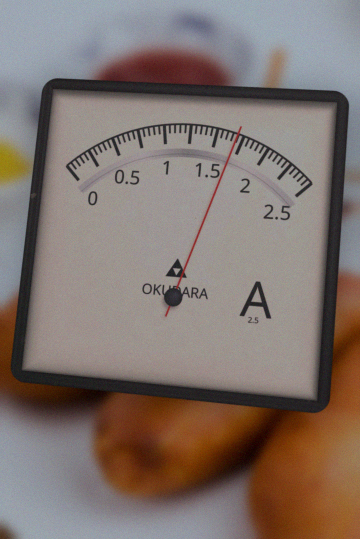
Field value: 1.7 A
